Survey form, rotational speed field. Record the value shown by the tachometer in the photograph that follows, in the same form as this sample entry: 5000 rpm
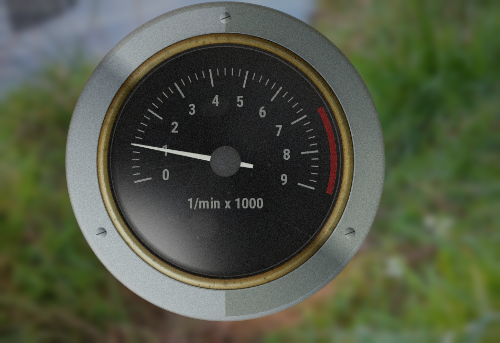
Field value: 1000 rpm
